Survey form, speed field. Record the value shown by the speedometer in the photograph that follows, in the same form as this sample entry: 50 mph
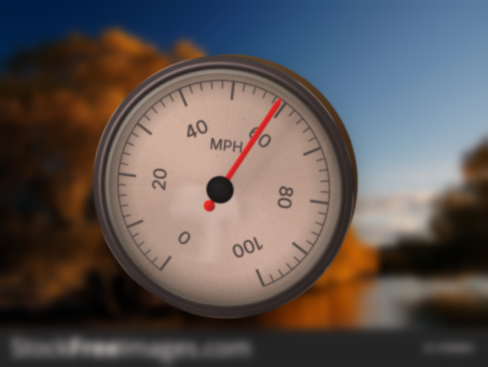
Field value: 59 mph
